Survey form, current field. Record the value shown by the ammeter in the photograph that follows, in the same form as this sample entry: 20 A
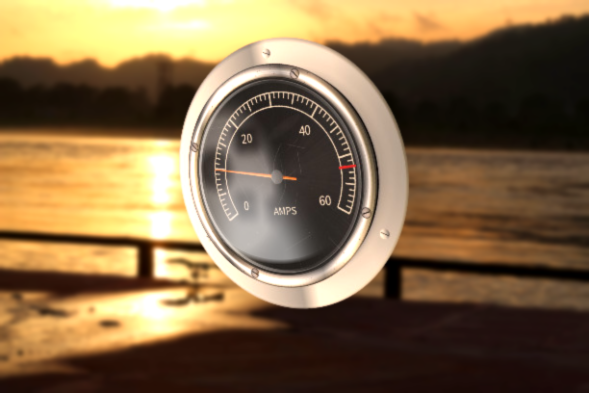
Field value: 10 A
